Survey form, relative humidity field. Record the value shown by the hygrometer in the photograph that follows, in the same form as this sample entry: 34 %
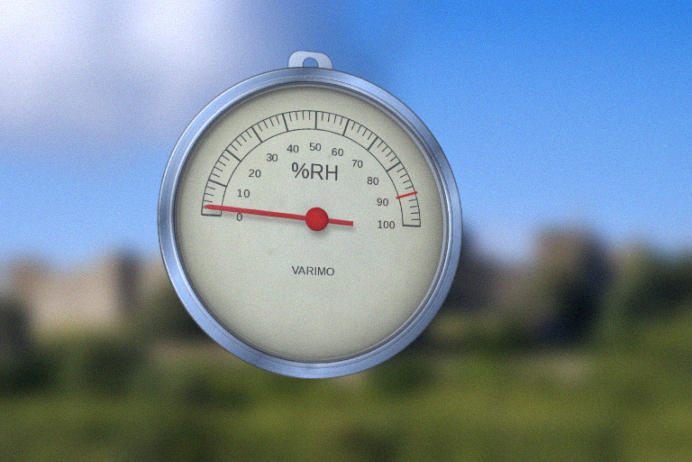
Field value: 2 %
